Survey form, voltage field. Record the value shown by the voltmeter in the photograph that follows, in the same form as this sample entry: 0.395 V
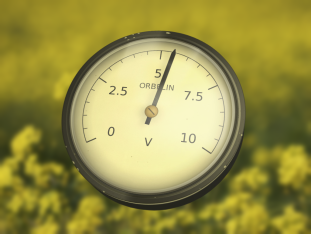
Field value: 5.5 V
